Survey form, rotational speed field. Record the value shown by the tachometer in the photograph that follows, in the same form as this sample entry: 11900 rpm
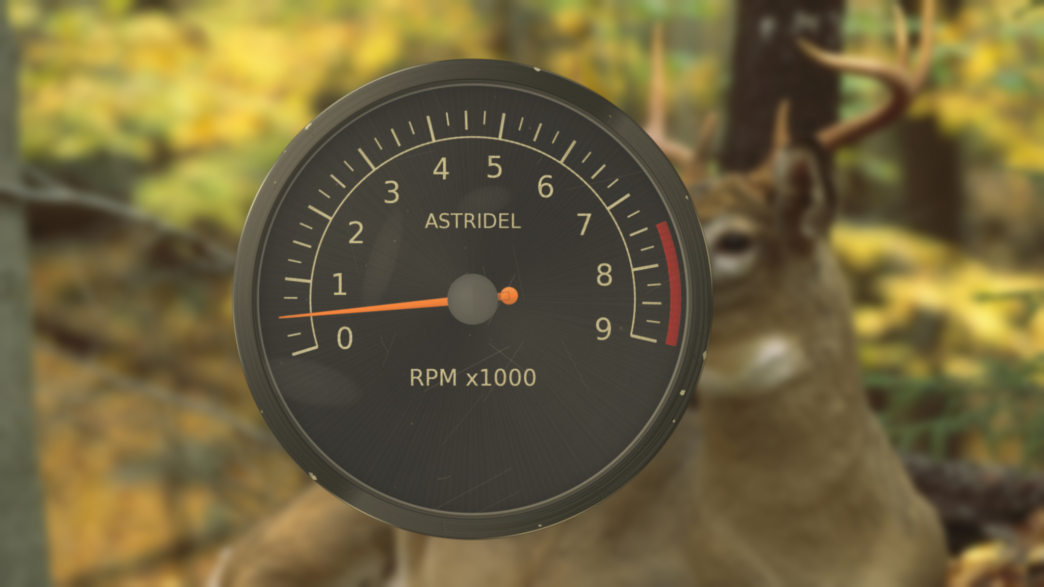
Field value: 500 rpm
